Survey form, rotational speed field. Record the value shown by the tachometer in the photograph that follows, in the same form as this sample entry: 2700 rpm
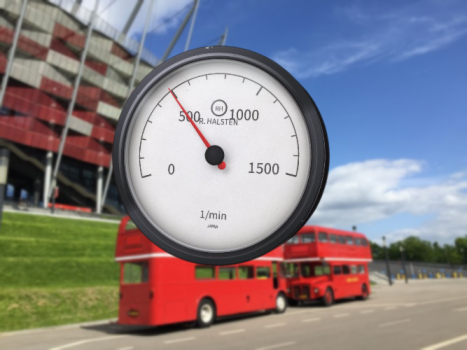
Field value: 500 rpm
